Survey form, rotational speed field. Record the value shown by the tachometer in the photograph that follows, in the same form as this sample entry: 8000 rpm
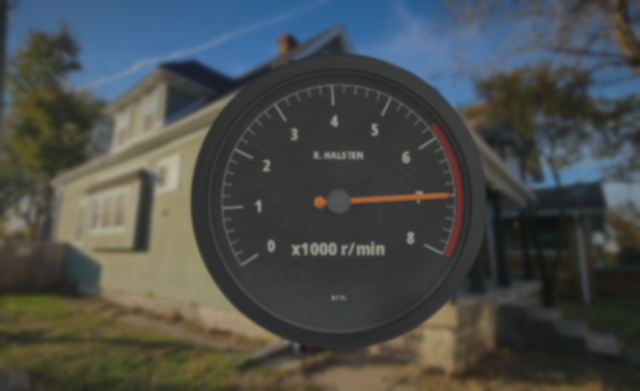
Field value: 7000 rpm
